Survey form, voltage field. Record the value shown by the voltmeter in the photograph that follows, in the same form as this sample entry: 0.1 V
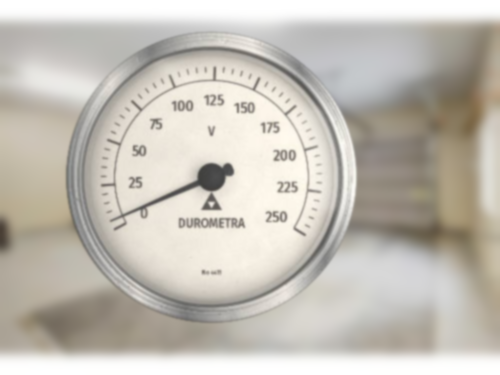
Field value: 5 V
